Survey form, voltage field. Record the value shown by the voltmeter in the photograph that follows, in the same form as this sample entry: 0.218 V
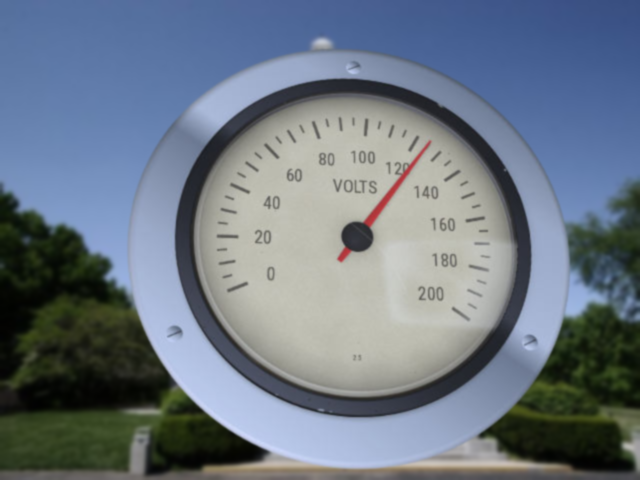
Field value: 125 V
